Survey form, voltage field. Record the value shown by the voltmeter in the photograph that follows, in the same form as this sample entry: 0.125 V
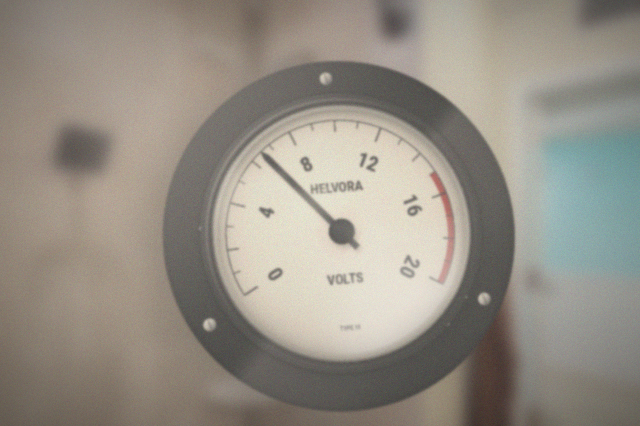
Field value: 6.5 V
